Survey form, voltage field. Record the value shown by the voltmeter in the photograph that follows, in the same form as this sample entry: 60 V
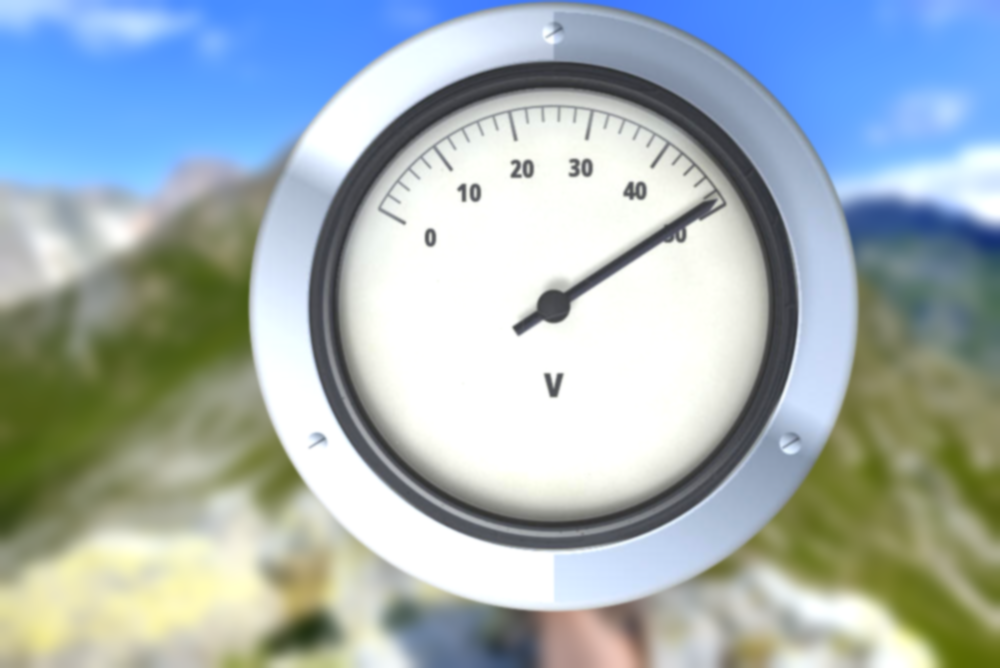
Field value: 49 V
